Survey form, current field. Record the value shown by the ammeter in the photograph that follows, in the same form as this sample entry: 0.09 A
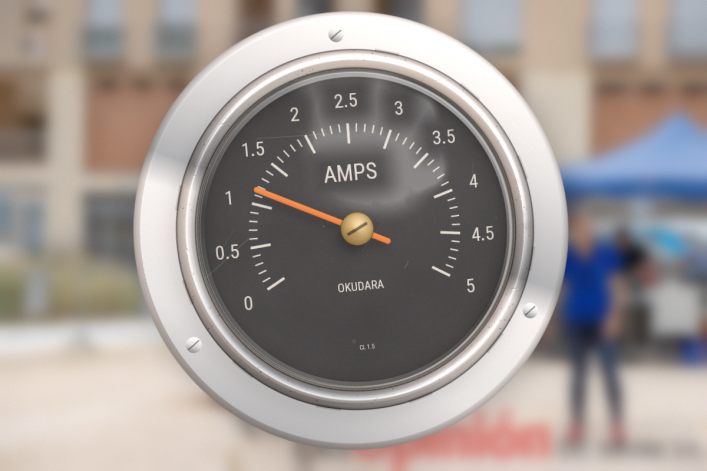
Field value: 1.15 A
